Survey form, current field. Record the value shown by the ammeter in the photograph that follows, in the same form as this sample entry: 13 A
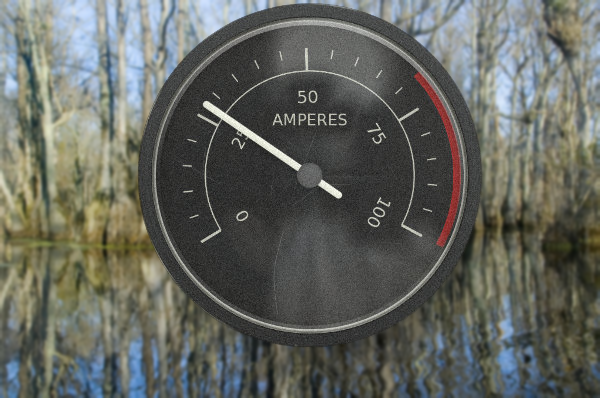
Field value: 27.5 A
